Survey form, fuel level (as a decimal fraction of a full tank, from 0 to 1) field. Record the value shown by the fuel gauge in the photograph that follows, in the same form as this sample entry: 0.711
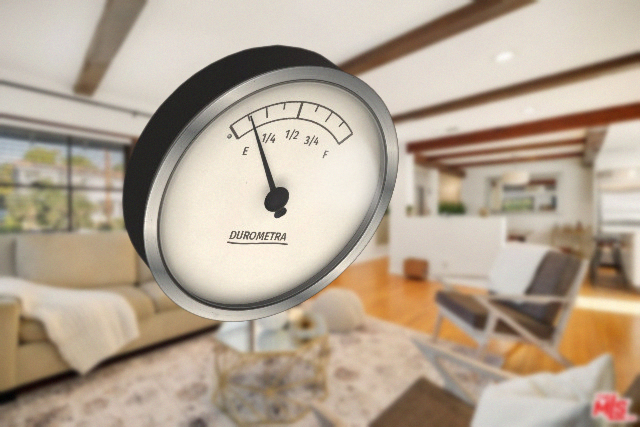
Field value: 0.125
